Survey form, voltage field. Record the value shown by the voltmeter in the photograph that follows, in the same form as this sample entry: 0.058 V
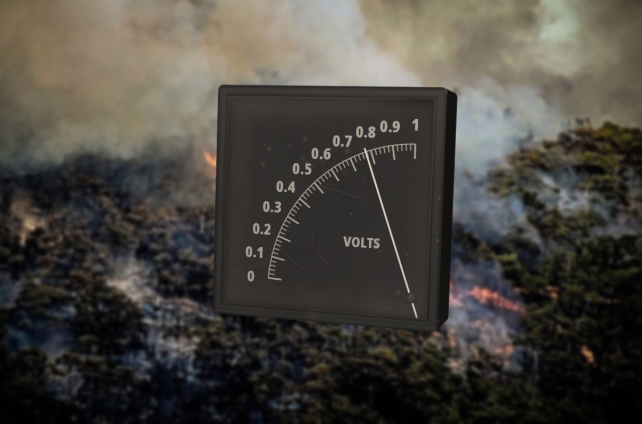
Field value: 0.78 V
